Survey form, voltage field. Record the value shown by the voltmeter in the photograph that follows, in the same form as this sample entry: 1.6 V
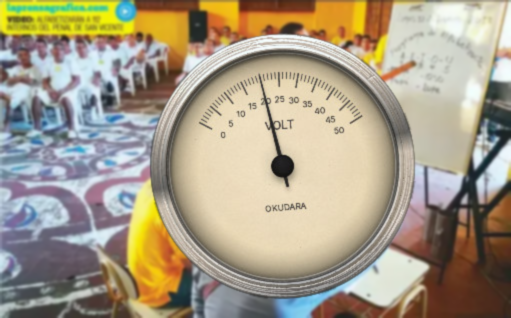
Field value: 20 V
